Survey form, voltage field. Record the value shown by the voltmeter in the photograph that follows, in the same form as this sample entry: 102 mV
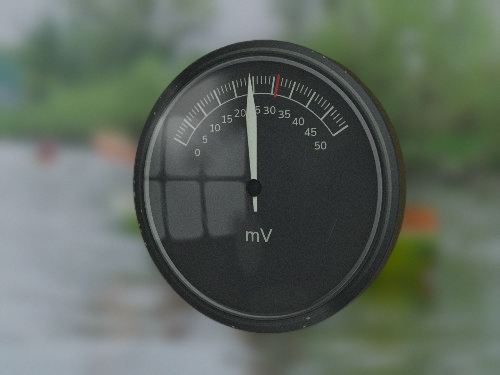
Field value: 25 mV
